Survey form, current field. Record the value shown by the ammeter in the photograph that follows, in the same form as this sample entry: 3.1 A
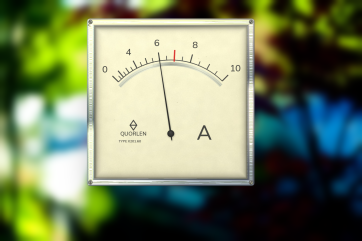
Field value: 6 A
